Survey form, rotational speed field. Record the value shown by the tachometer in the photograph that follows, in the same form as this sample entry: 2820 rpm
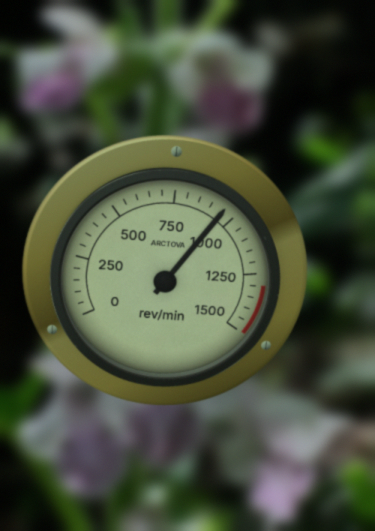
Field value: 950 rpm
